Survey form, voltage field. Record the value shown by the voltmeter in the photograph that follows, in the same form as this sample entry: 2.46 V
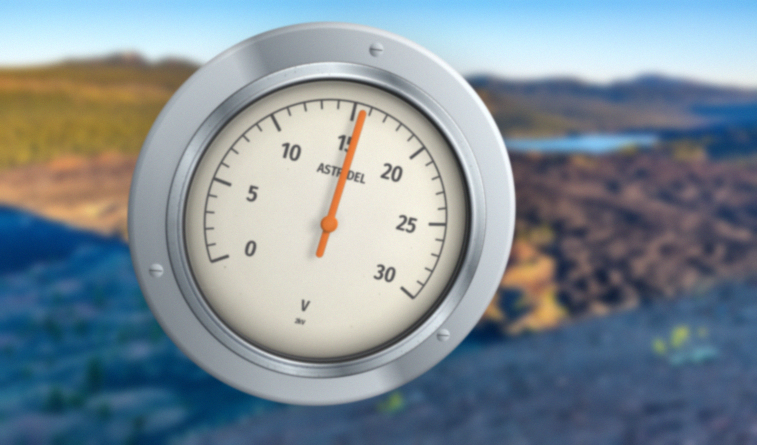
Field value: 15.5 V
